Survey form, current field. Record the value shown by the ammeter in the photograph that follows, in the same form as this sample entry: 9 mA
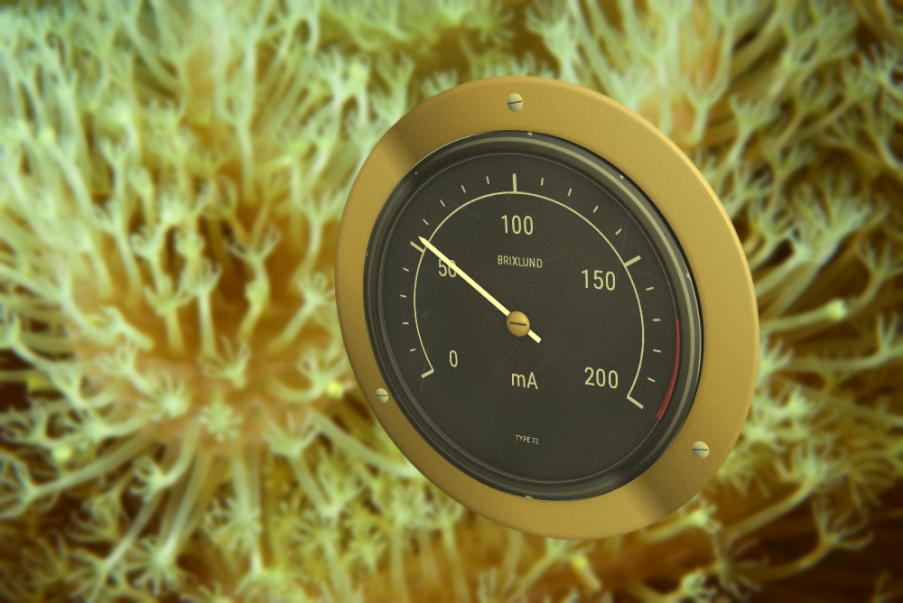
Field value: 55 mA
